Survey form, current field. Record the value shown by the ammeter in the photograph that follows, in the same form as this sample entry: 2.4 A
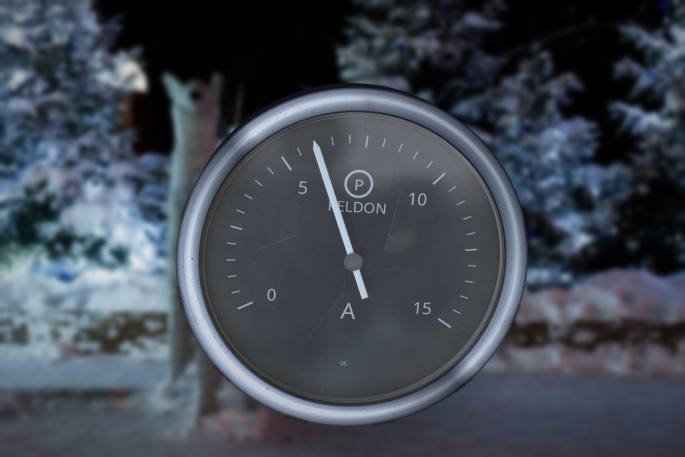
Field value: 6 A
